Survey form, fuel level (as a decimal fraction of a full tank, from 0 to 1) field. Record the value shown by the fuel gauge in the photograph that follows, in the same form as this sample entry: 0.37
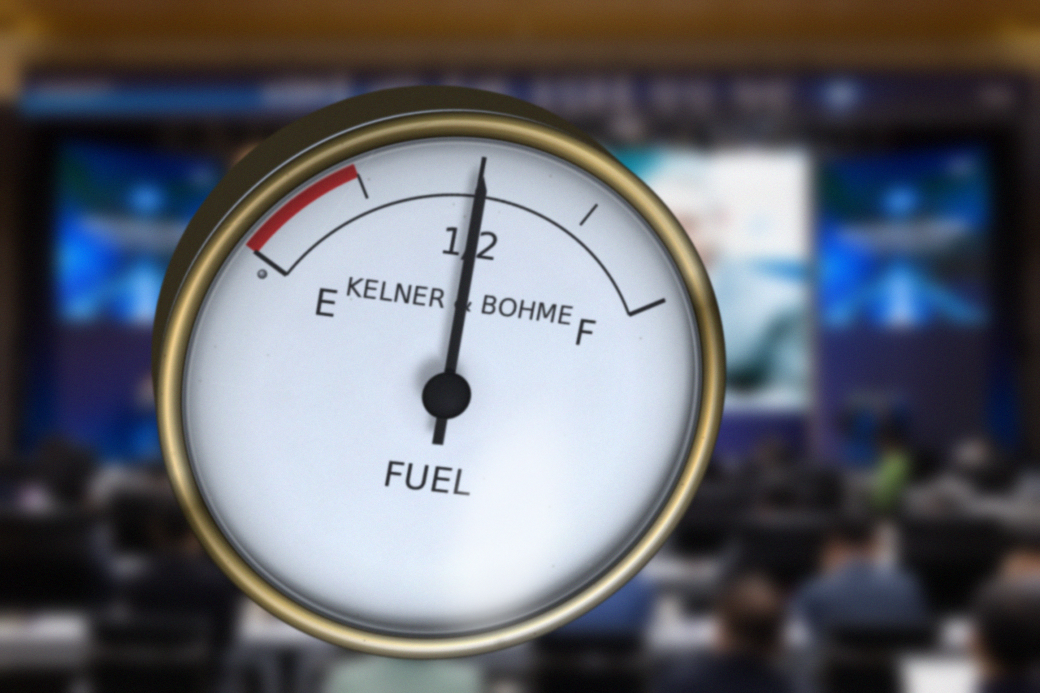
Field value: 0.5
